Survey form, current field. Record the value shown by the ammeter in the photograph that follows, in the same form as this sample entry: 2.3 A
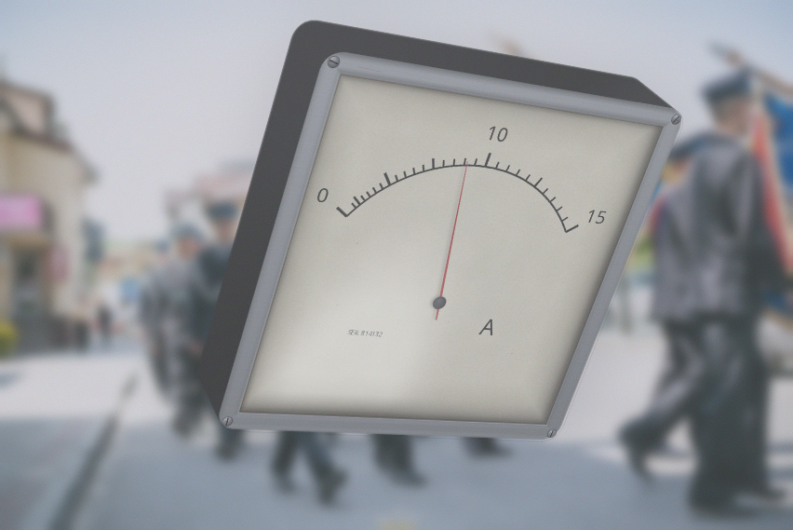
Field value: 9 A
